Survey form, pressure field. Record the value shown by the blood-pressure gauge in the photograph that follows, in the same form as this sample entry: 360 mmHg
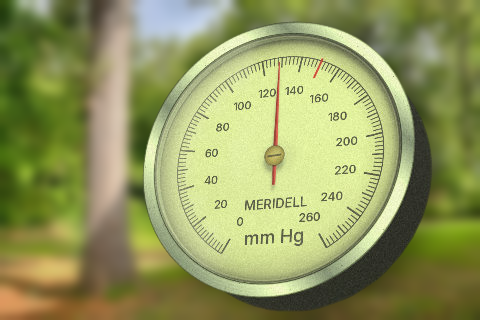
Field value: 130 mmHg
